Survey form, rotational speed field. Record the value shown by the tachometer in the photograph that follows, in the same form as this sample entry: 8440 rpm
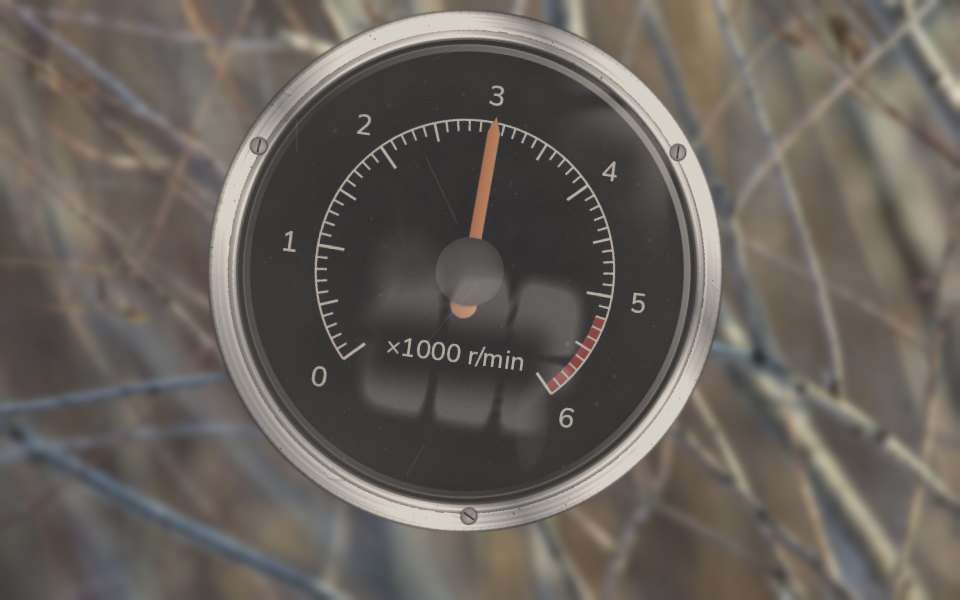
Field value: 3000 rpm
